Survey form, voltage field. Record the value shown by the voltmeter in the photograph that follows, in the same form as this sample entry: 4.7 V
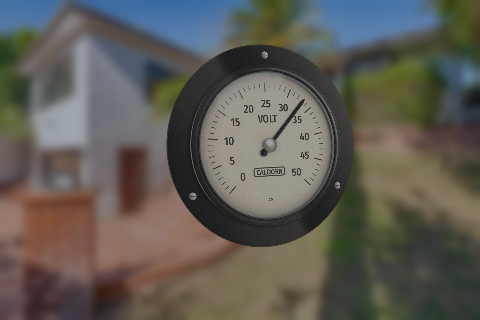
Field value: 33 V
